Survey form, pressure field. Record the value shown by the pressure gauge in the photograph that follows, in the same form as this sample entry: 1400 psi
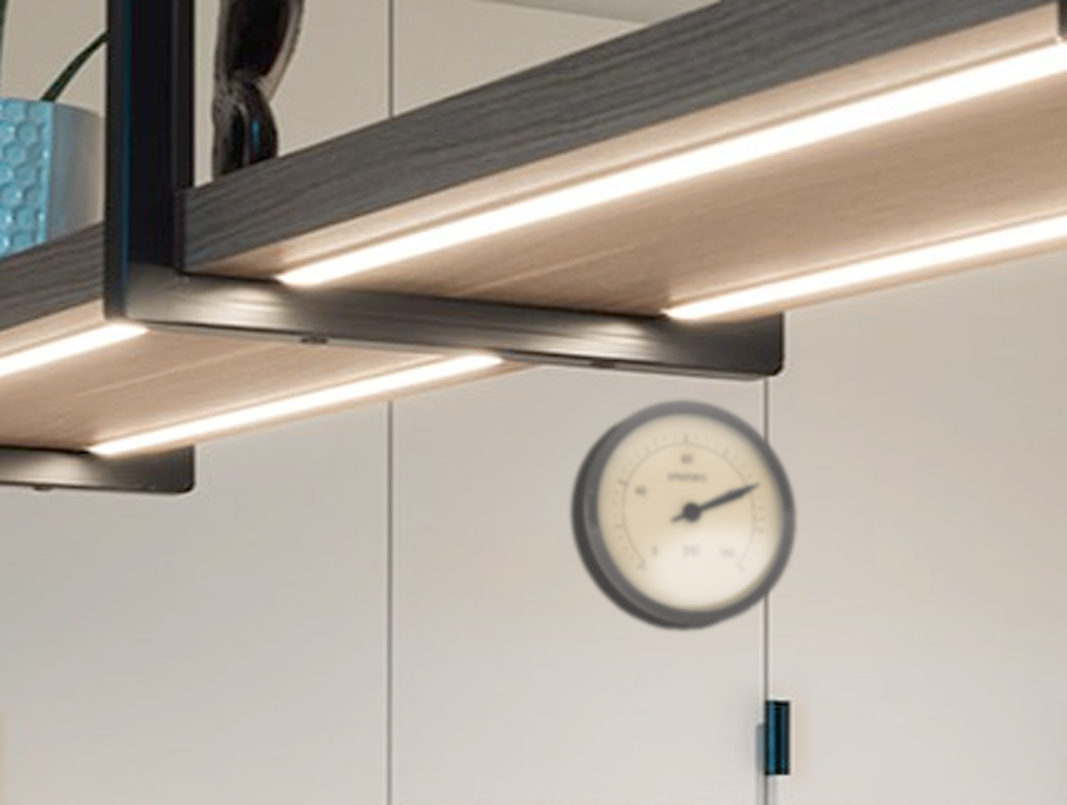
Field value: 120 psi
